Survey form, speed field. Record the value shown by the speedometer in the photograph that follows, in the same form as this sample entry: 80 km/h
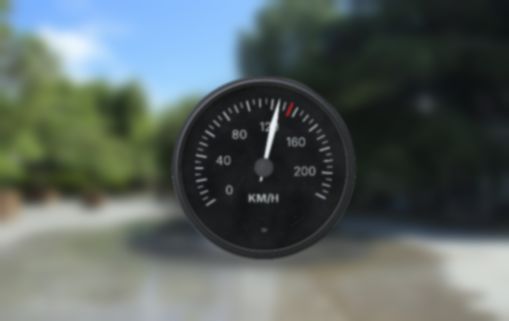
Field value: 125 km/h
